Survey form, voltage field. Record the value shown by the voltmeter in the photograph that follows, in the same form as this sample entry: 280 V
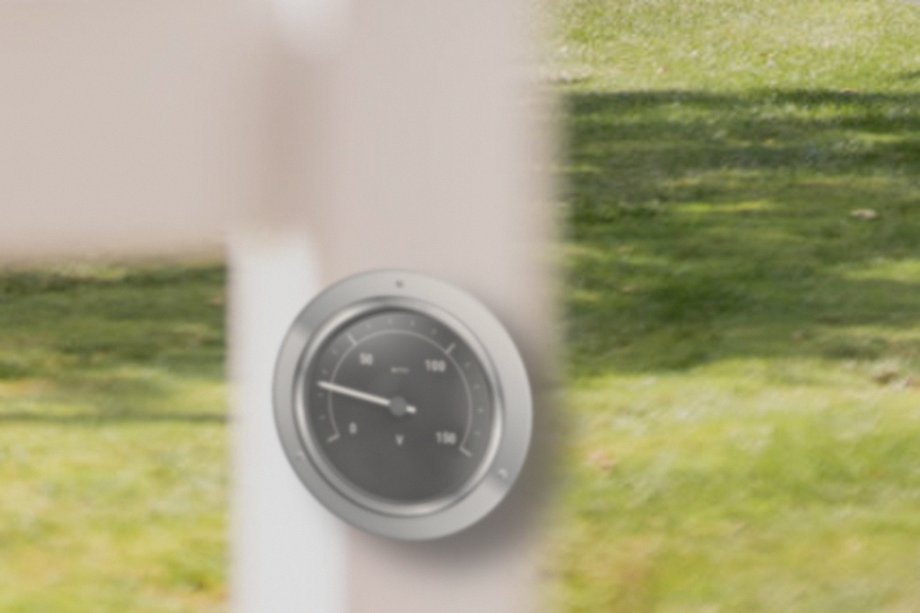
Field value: 25 V
